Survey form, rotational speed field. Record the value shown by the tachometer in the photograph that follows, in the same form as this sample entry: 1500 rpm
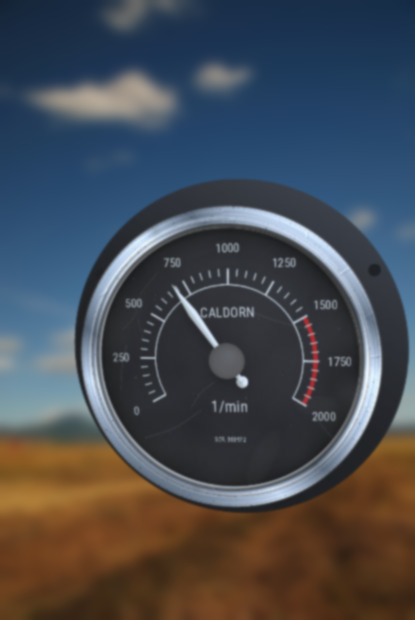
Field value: 700 rpm
